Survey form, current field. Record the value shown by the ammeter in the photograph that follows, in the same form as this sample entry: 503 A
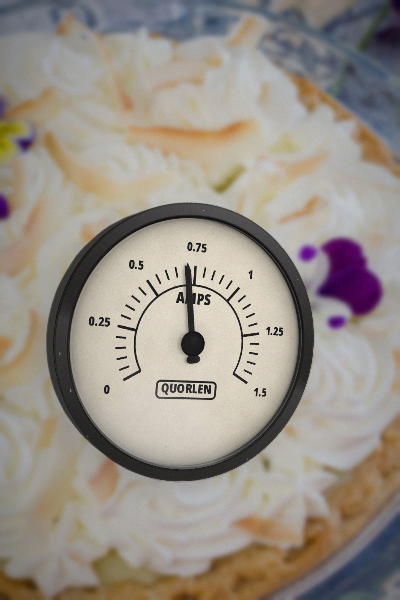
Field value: 0.7 A
